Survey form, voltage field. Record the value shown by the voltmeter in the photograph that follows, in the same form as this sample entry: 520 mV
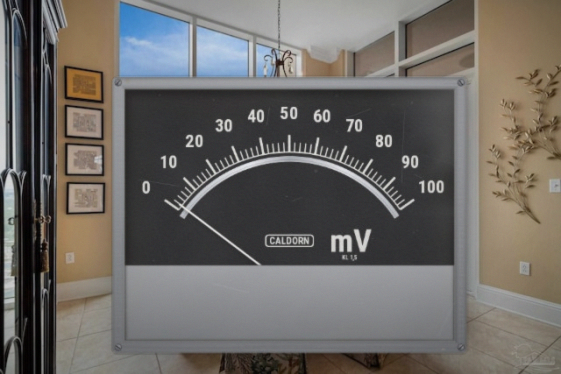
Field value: 2 mV
